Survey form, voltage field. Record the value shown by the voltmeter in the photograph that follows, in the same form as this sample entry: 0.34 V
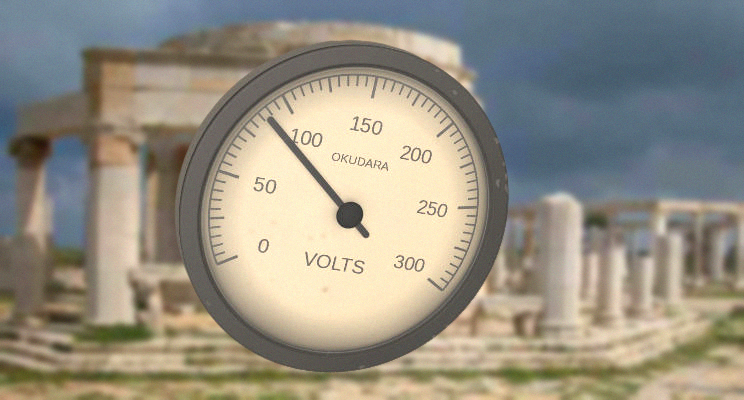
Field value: 87.5 V
